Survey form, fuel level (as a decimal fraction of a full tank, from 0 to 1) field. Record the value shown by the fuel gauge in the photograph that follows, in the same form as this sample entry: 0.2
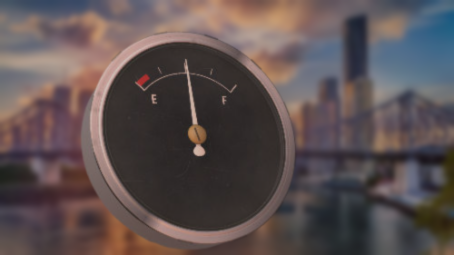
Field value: 0.5
